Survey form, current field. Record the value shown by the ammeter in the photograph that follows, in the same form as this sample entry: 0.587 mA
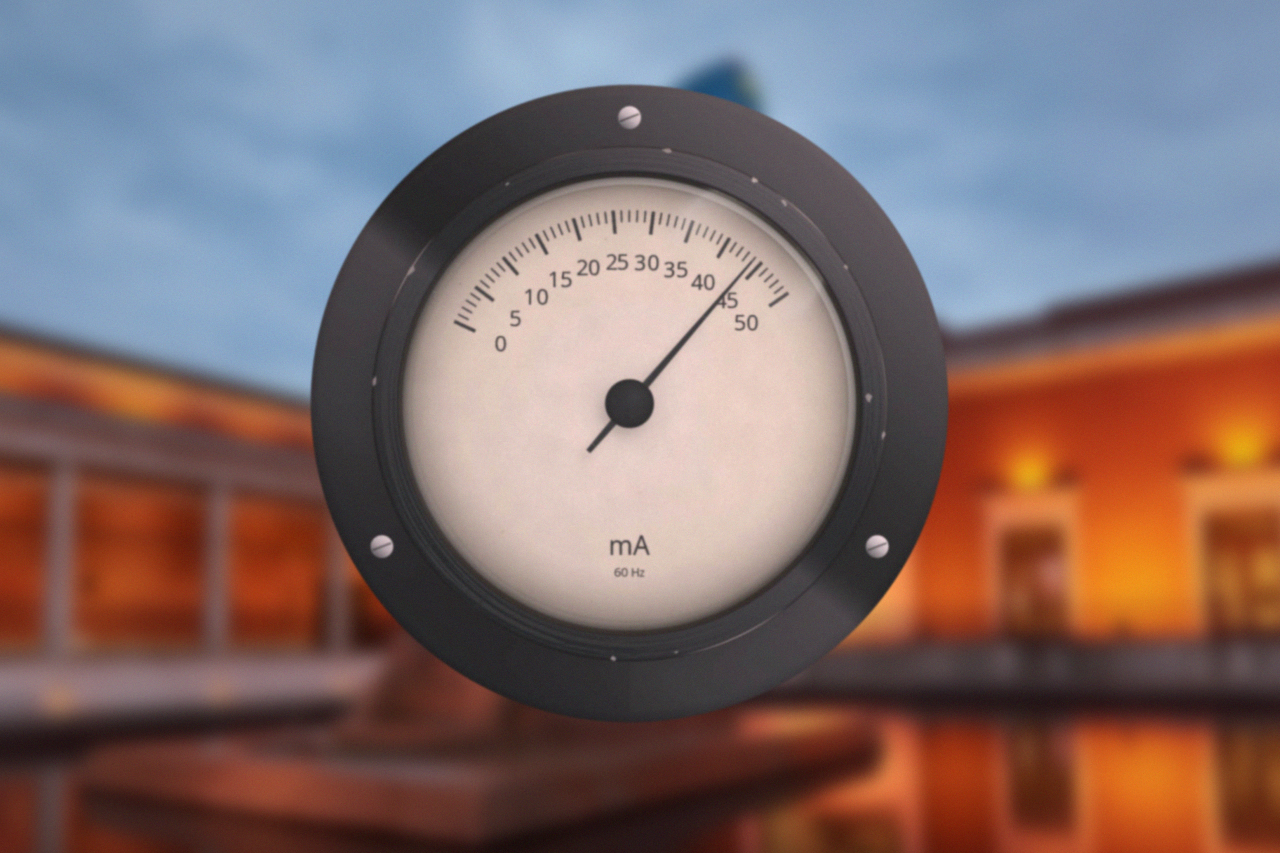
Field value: 44 mA
